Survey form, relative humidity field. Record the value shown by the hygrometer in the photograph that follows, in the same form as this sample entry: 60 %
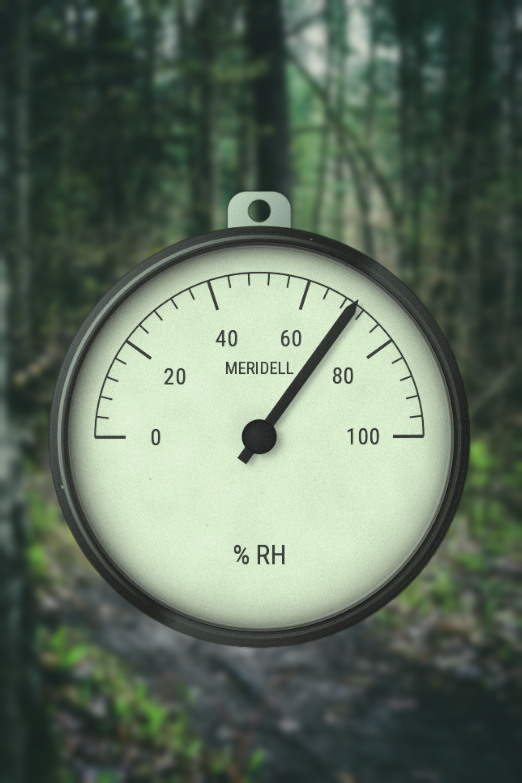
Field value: 70 %
